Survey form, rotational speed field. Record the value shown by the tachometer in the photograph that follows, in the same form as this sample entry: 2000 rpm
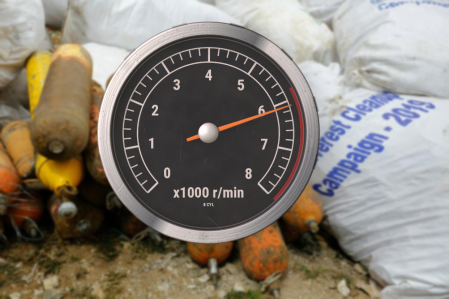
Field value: 6100 rpm
